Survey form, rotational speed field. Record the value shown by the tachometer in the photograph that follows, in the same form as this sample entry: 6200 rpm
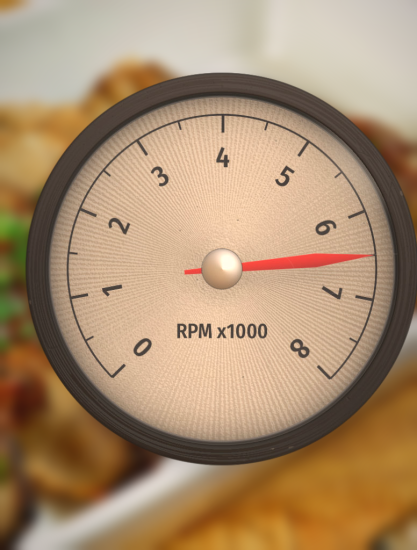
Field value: 6500 rpm
